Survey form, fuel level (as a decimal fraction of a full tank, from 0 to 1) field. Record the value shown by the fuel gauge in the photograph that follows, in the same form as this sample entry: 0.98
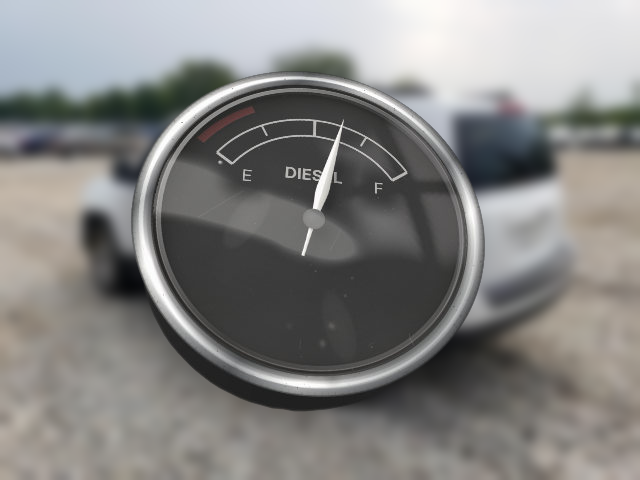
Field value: 0.625
